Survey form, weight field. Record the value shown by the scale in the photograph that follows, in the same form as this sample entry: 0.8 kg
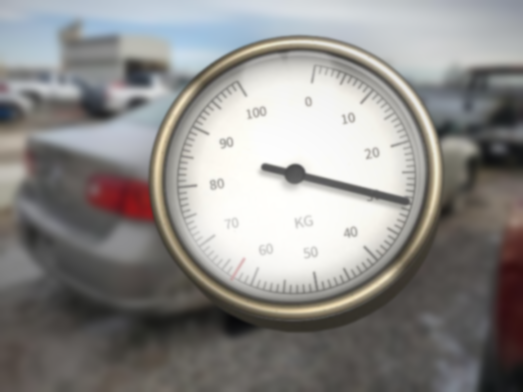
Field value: 30 kg
